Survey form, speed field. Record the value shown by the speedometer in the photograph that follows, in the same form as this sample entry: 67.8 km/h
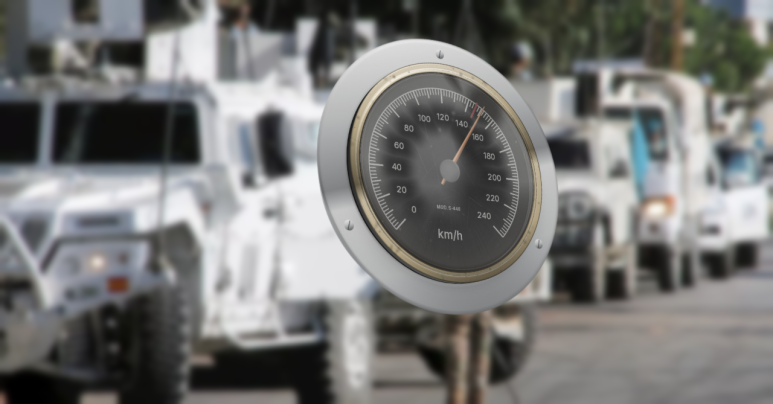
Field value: 150 km/h
